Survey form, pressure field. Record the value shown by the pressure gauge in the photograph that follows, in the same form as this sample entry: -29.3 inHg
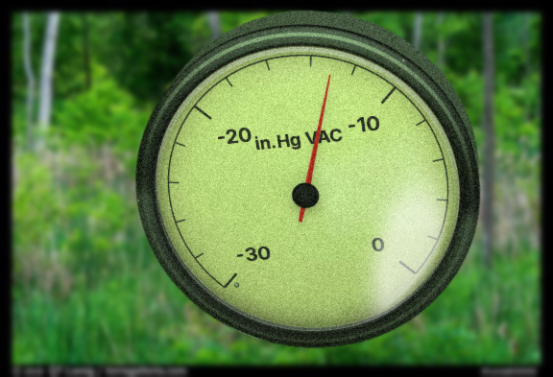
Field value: -13 inHg
